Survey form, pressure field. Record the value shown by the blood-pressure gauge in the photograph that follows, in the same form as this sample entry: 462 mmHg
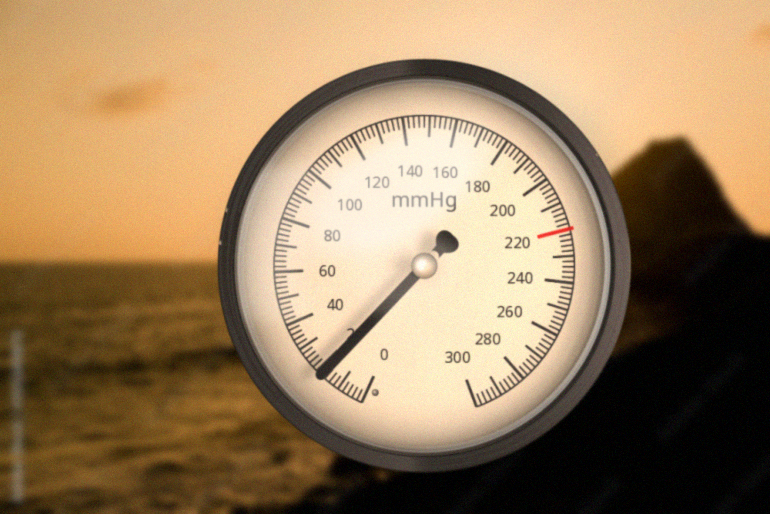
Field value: 18 mmHg
